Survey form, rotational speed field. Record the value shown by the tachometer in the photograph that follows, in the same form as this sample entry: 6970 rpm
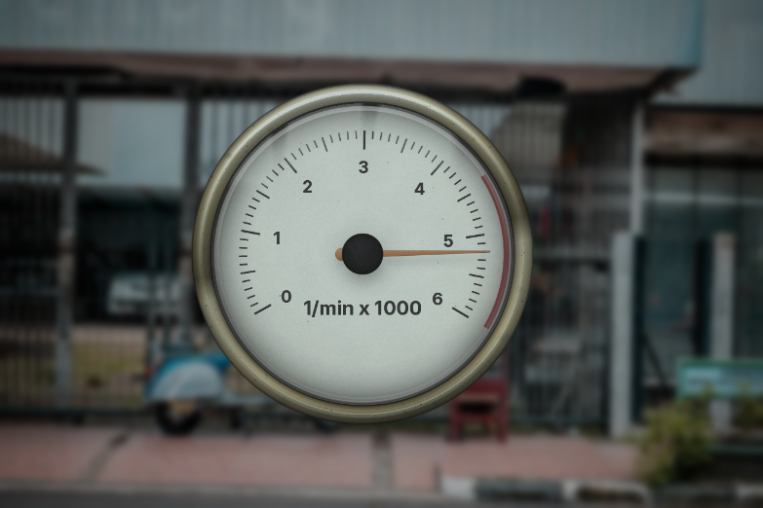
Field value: 5200 rpm
